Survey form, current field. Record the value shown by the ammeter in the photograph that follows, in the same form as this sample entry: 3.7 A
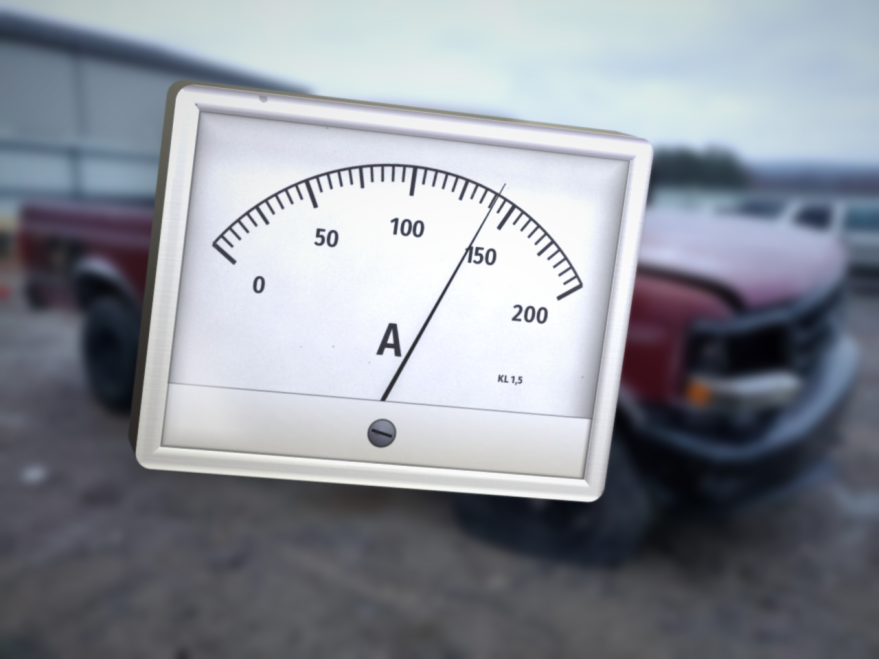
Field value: 140 A
